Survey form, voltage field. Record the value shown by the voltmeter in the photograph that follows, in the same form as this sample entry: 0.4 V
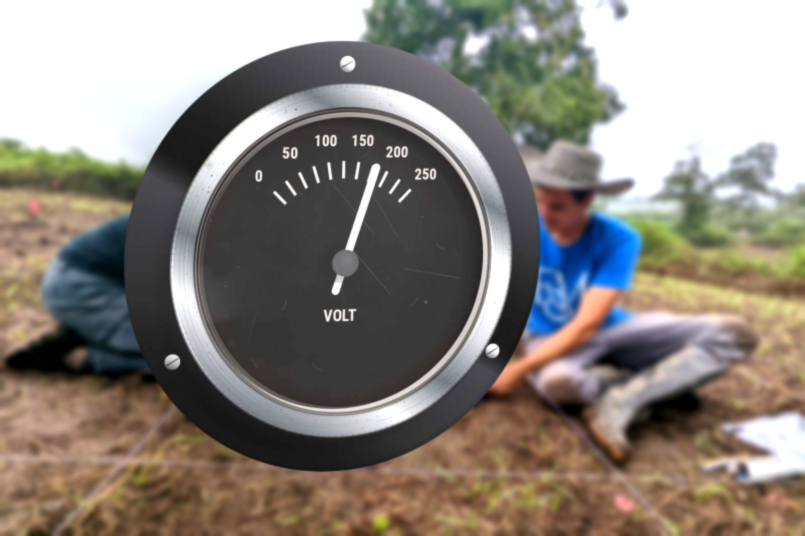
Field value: 175 V
